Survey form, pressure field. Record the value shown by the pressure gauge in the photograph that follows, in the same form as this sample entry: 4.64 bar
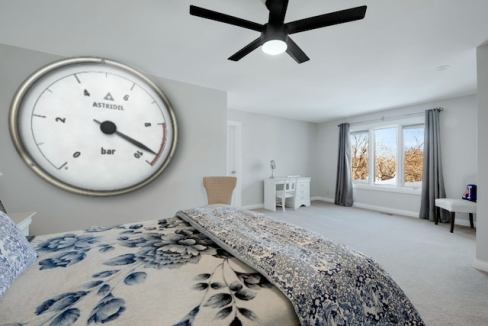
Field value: 9.5 bar
